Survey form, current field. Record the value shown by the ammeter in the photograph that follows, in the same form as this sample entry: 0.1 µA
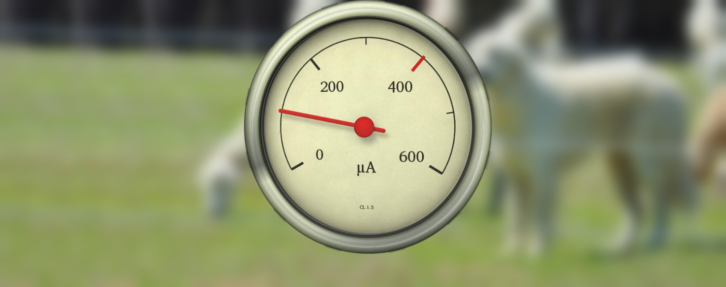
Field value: 100 µA
